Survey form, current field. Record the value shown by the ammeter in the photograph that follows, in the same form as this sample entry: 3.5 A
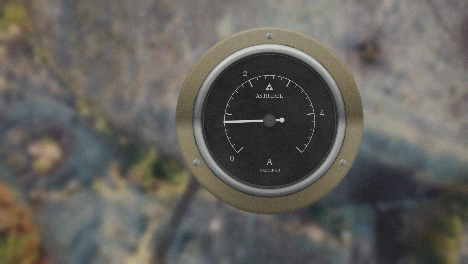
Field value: 0.8 A
